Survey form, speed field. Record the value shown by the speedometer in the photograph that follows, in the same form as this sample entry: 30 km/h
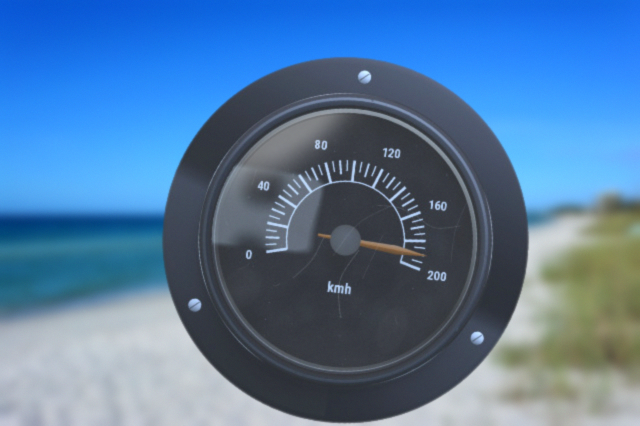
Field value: 190 km/h
